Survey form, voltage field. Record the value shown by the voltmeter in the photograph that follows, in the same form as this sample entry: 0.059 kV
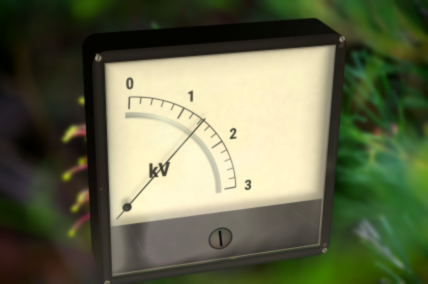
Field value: 1.4 kV
